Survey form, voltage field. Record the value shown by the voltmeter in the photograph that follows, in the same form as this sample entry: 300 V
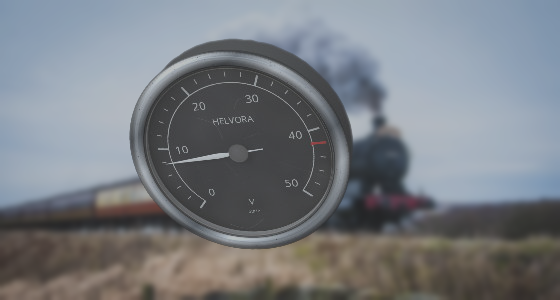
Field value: 8 V
